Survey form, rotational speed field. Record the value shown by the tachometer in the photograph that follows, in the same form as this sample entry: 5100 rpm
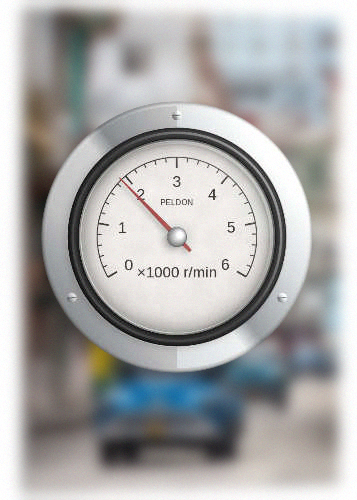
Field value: 1900 rpm
